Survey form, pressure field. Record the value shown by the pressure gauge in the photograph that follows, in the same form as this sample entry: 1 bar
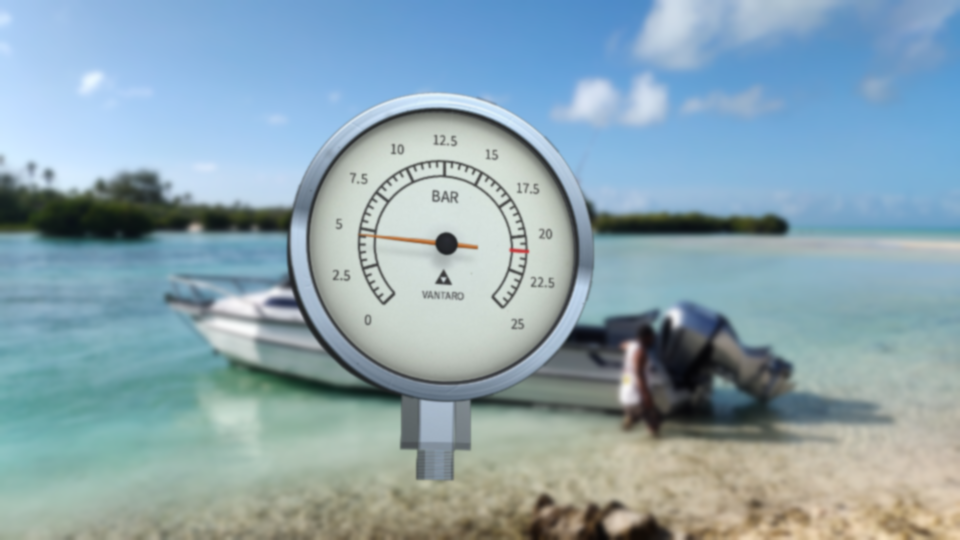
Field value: 4.5 bar
